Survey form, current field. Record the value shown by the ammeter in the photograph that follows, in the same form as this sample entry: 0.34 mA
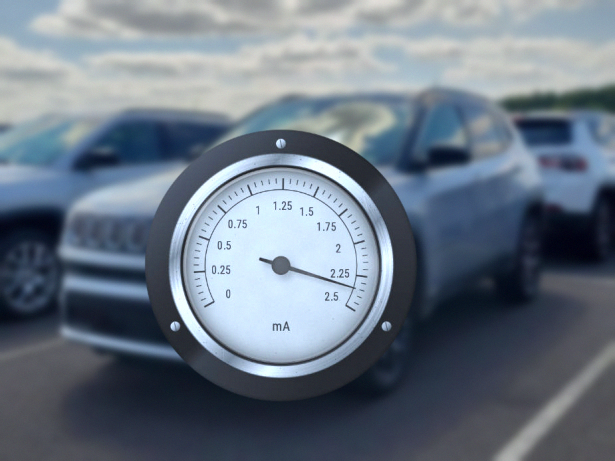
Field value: 2.35 mA
